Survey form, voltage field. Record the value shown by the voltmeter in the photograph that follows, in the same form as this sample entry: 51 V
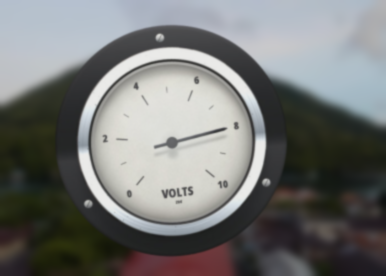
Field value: 8 V
